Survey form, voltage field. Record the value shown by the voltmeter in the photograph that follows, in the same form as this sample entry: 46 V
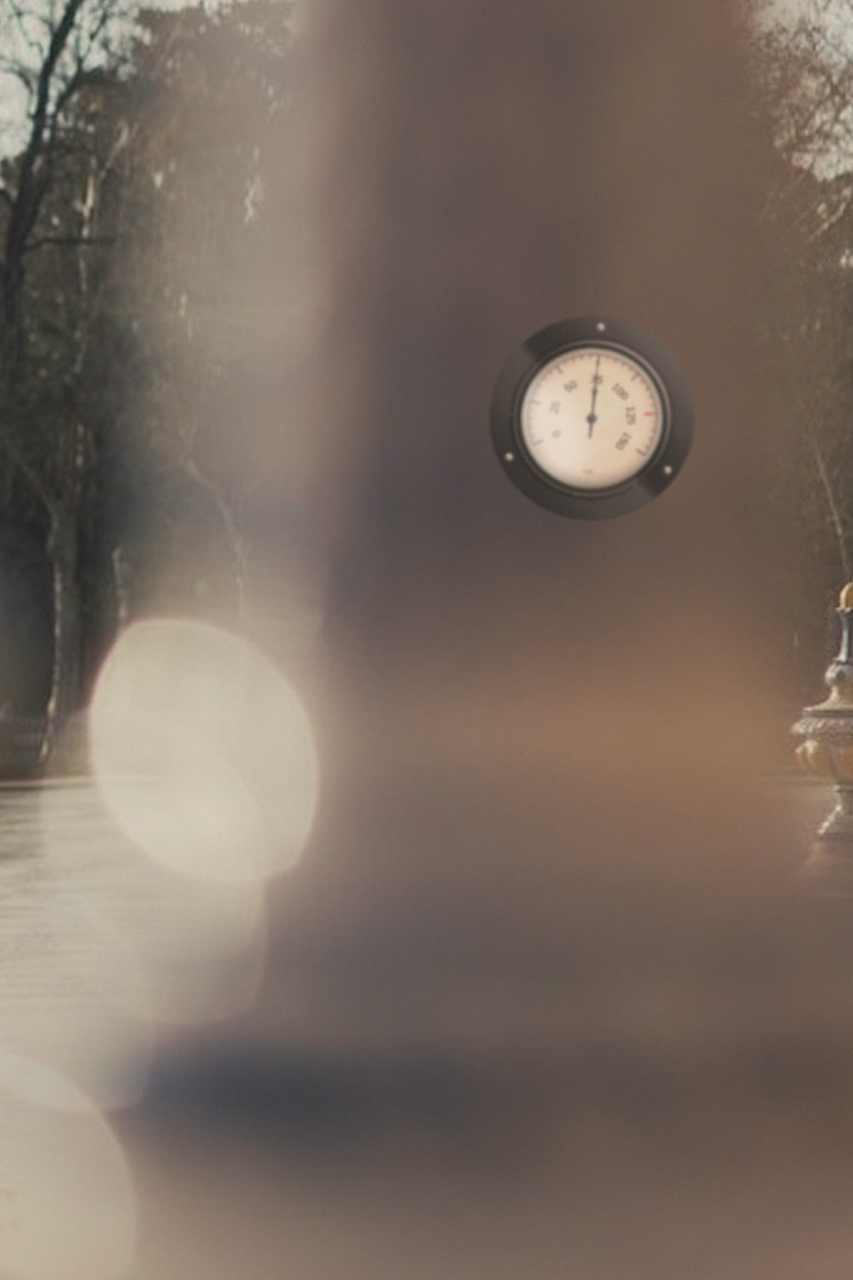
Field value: 75 V
